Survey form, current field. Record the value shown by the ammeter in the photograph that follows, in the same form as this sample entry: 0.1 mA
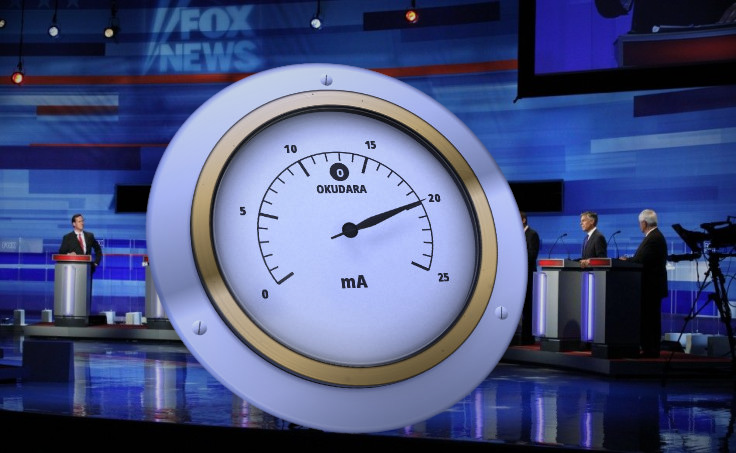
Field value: 20 mA
